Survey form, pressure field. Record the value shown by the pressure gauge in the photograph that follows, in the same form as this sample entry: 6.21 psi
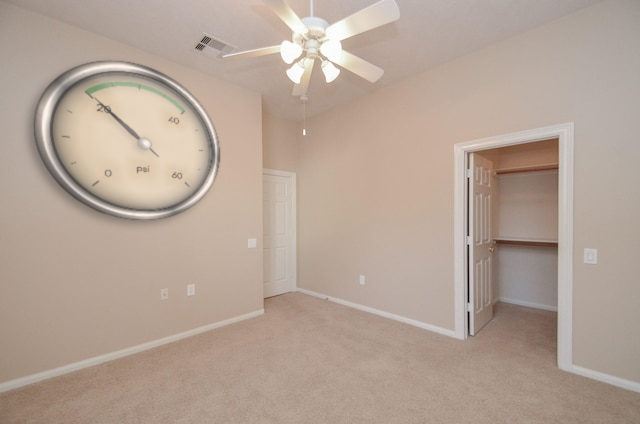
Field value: 20 psi
